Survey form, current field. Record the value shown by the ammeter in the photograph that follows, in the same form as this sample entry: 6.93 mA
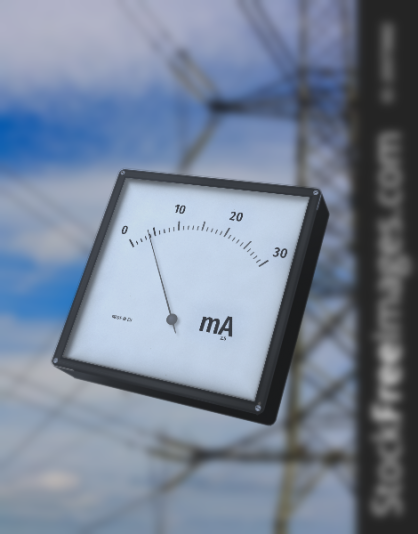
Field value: 4 mA
